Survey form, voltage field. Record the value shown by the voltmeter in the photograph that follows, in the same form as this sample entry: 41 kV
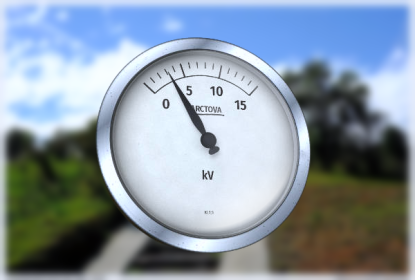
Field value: 3 kV
